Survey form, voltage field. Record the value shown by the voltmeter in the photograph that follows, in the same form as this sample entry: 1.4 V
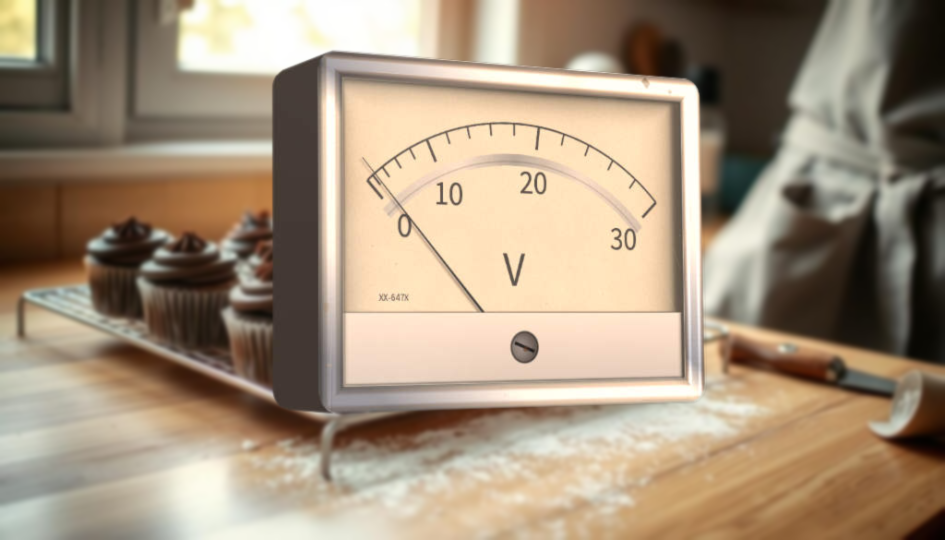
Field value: 2 V
